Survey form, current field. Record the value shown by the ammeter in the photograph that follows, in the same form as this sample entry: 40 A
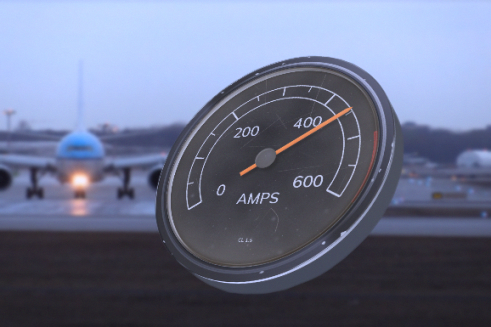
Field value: 450 A
